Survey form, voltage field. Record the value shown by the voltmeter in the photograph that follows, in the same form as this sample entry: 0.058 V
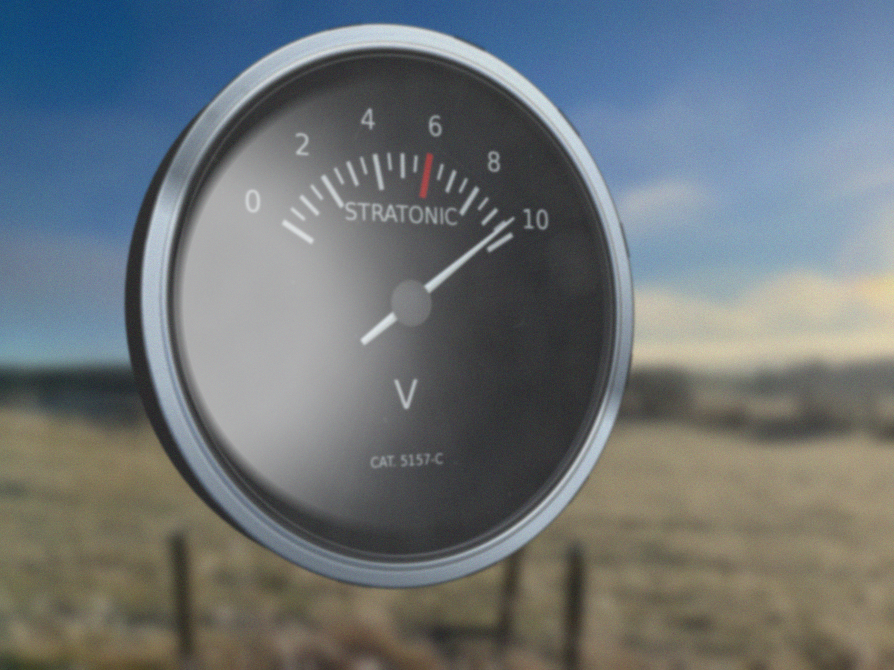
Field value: 9.5 V
